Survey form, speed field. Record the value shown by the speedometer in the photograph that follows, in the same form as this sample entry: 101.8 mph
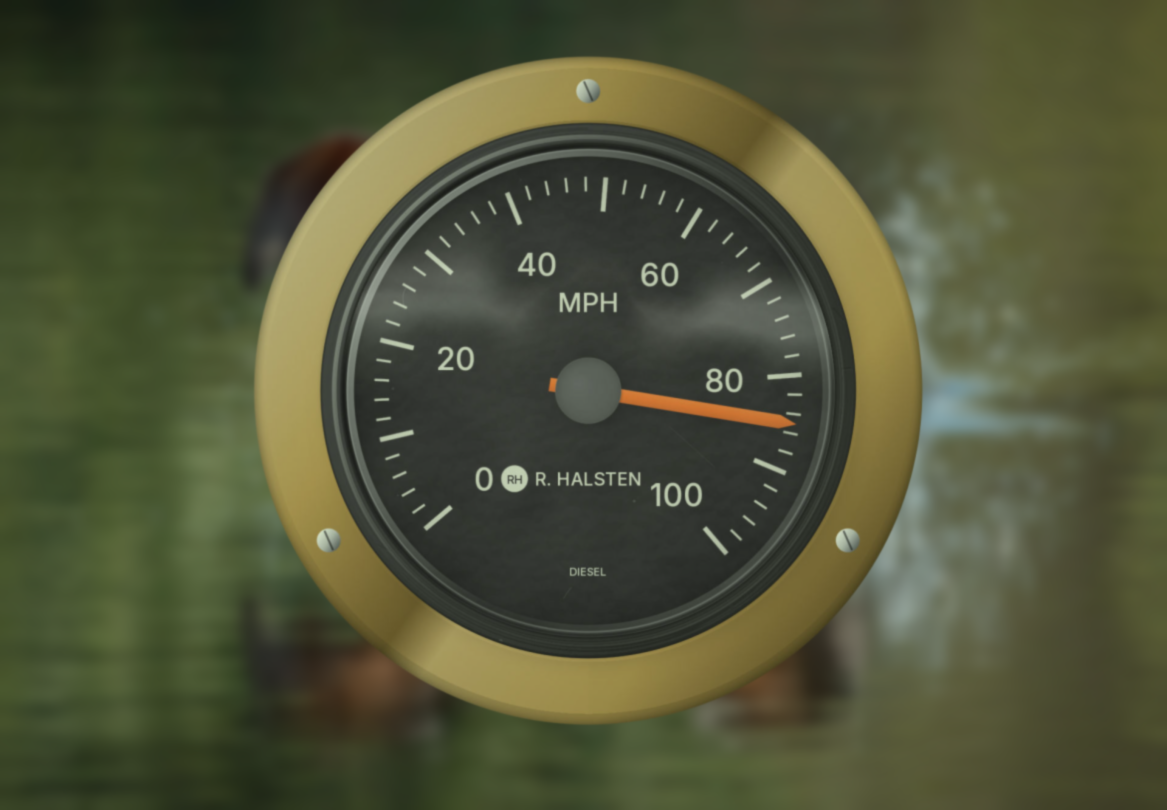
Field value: 85 mph
